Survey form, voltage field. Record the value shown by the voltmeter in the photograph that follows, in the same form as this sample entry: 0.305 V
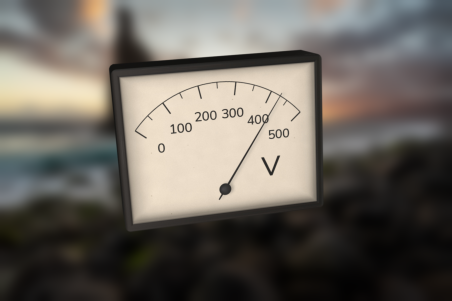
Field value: 425 V
